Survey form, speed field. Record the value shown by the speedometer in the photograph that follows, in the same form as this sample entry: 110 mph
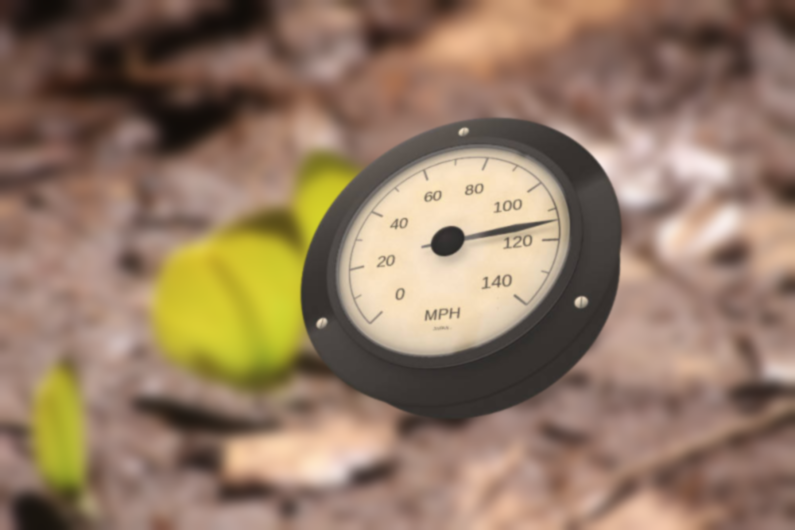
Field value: 115 mph
